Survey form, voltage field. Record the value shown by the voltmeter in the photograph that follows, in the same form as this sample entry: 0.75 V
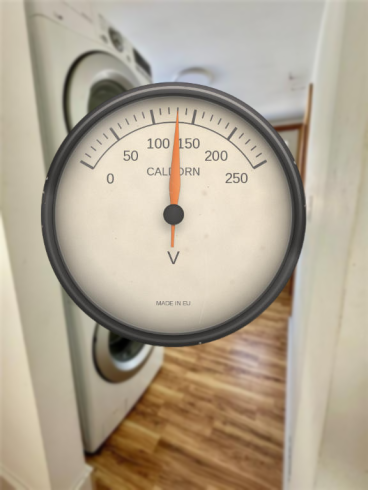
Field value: 130 V
